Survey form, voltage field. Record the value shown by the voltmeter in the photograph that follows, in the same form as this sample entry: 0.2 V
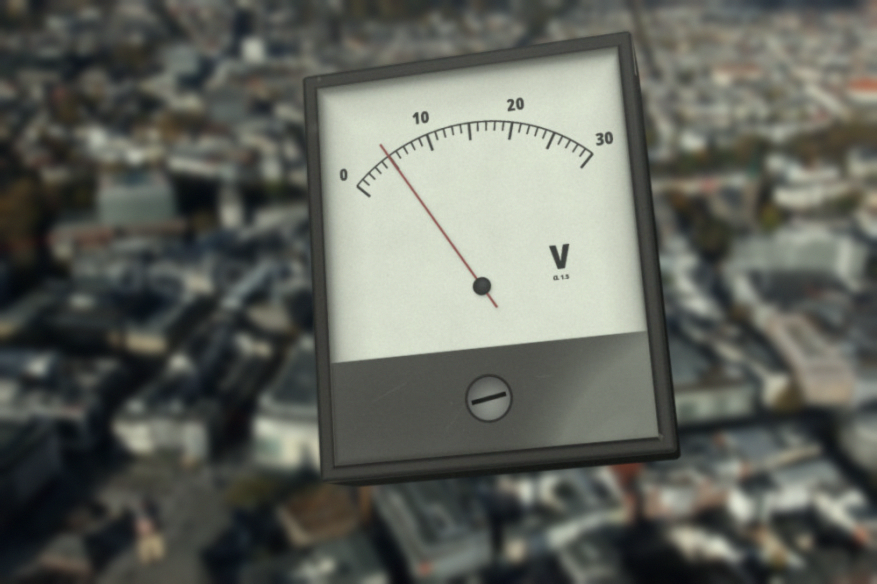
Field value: 5 V
